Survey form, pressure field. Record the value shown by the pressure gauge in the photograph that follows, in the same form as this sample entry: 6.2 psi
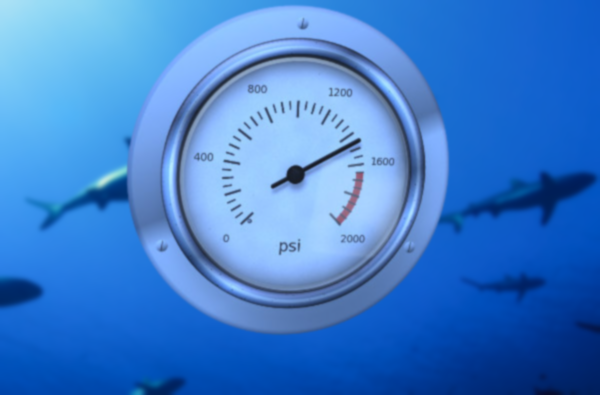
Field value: 1450 psi
